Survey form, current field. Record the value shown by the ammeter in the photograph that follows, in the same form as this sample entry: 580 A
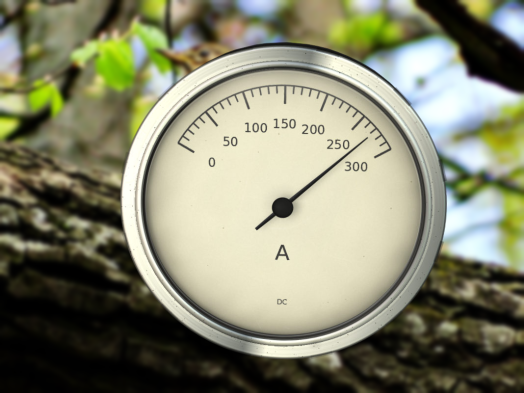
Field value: 270 A
